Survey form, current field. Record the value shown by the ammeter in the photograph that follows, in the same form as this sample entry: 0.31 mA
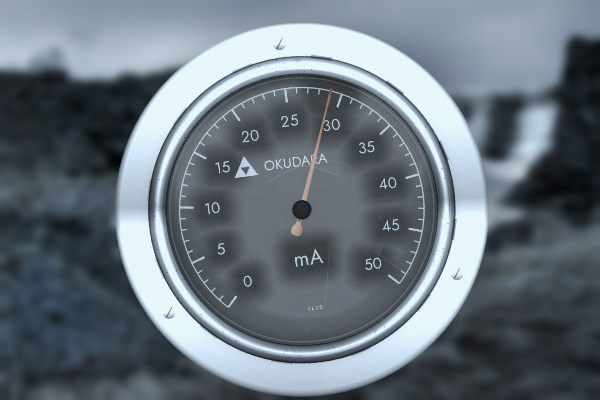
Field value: 29 mA
